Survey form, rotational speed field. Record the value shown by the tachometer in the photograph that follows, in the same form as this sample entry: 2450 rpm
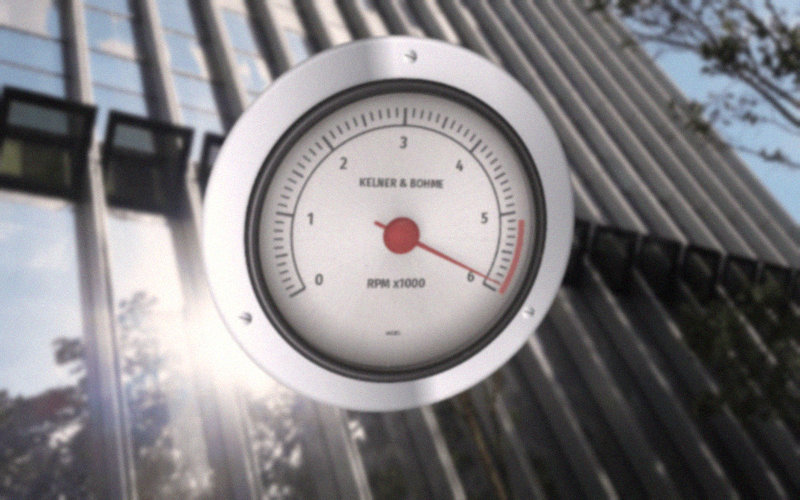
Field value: 5900 rpm
